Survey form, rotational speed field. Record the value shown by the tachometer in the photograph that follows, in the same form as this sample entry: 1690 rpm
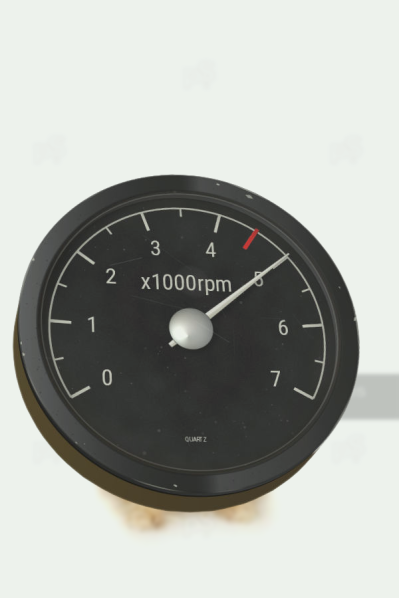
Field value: 5000 rpm
